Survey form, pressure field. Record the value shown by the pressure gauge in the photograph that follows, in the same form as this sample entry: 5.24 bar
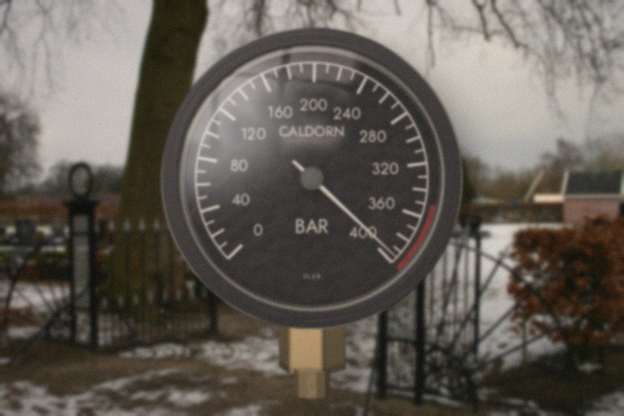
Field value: 395 bar
